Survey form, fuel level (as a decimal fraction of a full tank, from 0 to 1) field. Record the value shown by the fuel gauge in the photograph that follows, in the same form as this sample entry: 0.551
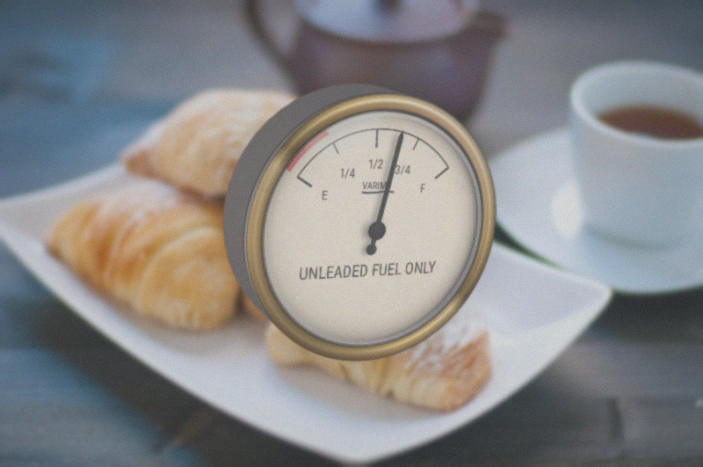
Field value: 0.625
